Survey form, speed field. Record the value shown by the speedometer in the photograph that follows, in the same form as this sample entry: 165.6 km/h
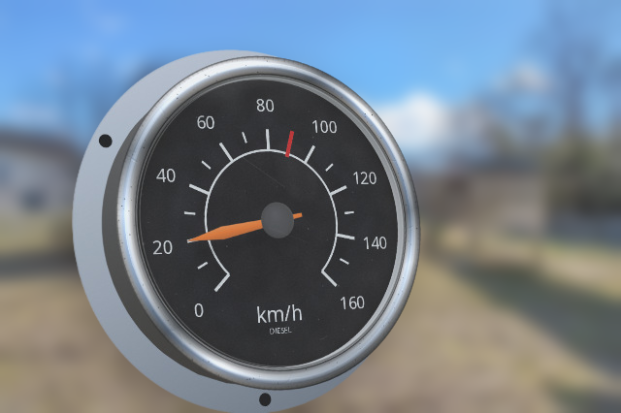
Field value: 20 km/h
